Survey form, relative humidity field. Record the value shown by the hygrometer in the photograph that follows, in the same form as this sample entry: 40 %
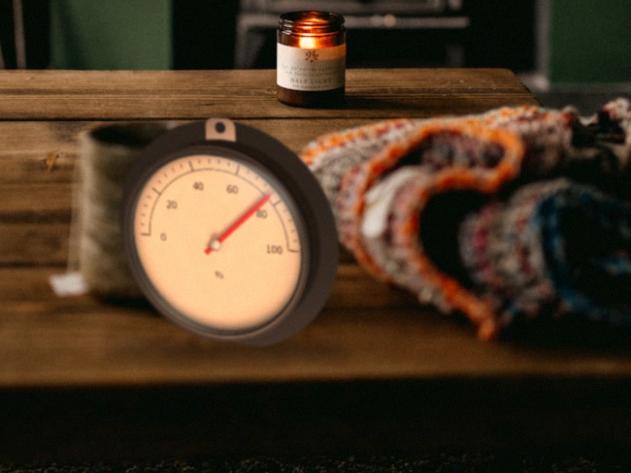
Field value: 76 %
